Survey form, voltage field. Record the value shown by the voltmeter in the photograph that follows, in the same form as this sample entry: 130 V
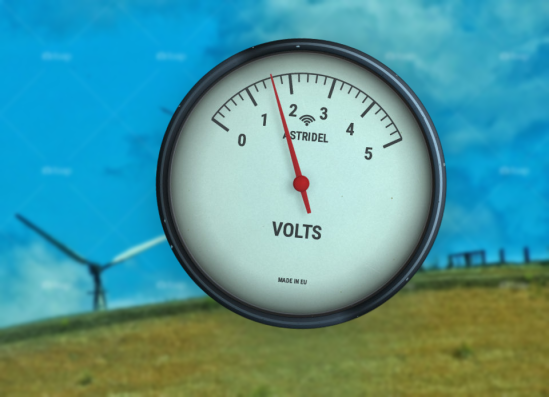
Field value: 1.6 V
